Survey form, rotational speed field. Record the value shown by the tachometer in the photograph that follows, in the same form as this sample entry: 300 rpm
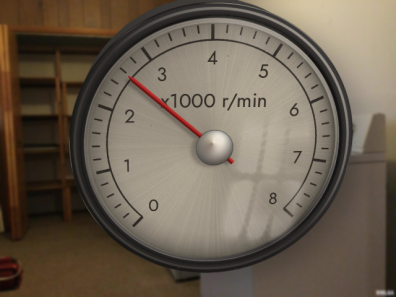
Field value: 2600 rpm
